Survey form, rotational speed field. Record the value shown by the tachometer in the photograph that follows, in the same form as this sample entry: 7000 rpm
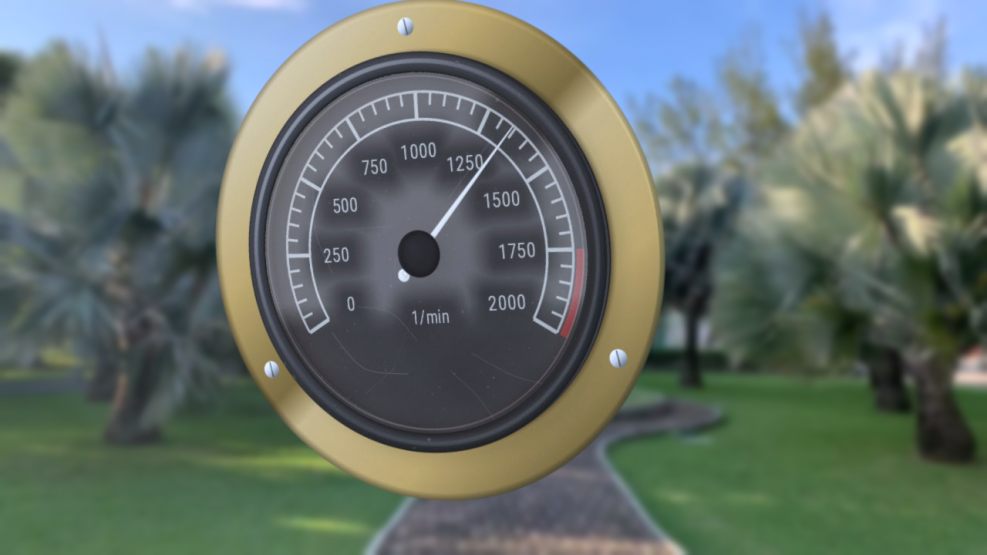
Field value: 1350 rpm
